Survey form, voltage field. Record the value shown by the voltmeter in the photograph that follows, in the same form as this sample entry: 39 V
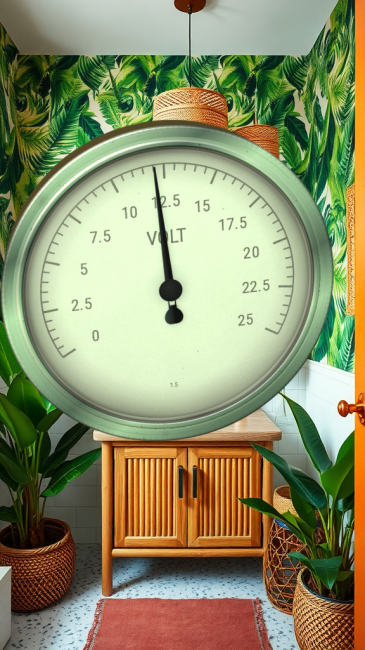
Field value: 12 V
